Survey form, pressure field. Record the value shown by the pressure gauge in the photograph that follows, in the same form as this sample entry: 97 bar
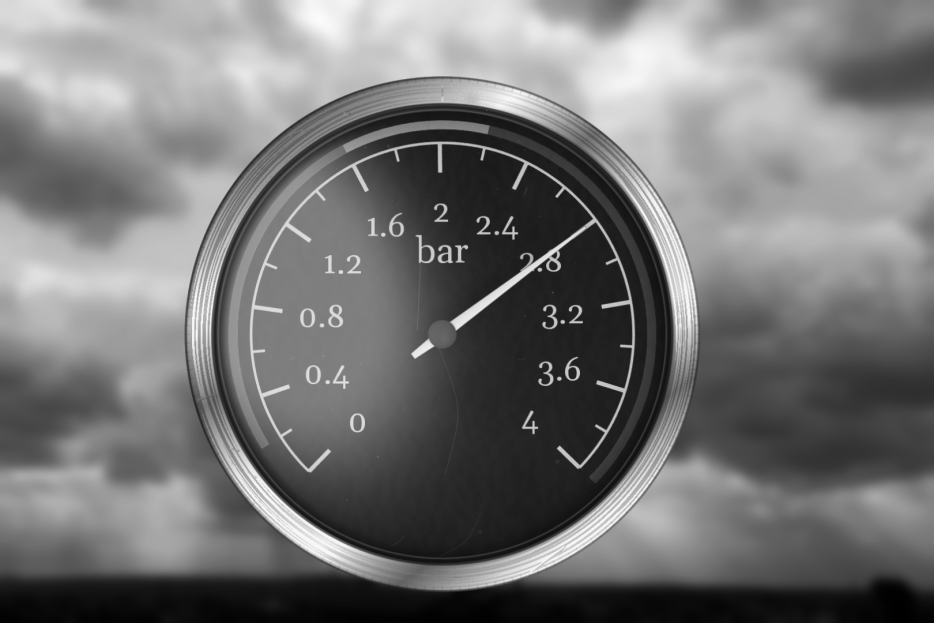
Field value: 2.8 bar
